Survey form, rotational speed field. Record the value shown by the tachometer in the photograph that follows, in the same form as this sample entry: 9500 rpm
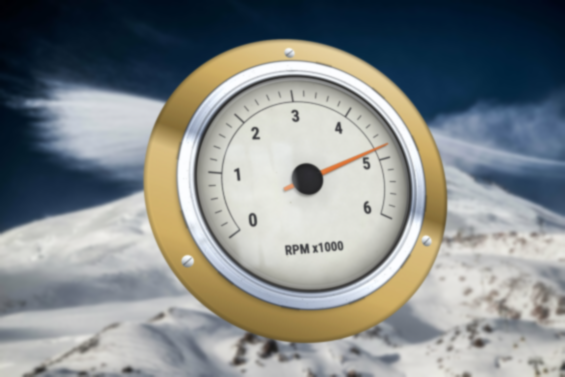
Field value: 4800 rpm
